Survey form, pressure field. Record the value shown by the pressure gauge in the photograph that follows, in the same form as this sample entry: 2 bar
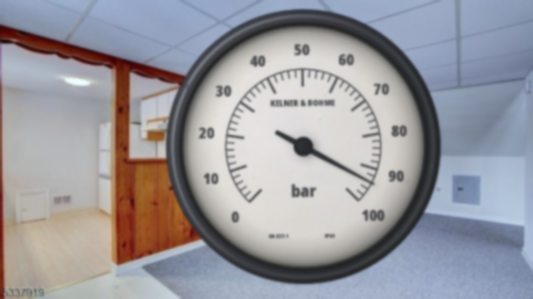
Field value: 94 bar
